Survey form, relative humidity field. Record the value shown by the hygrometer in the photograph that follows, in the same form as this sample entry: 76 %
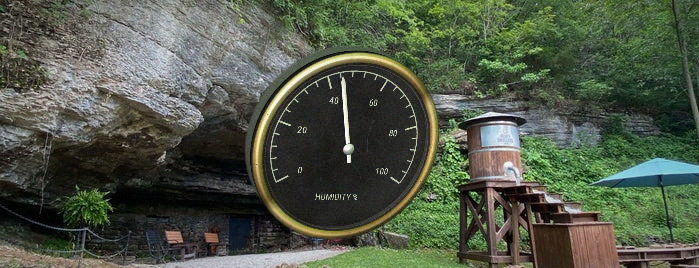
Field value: 44 %
